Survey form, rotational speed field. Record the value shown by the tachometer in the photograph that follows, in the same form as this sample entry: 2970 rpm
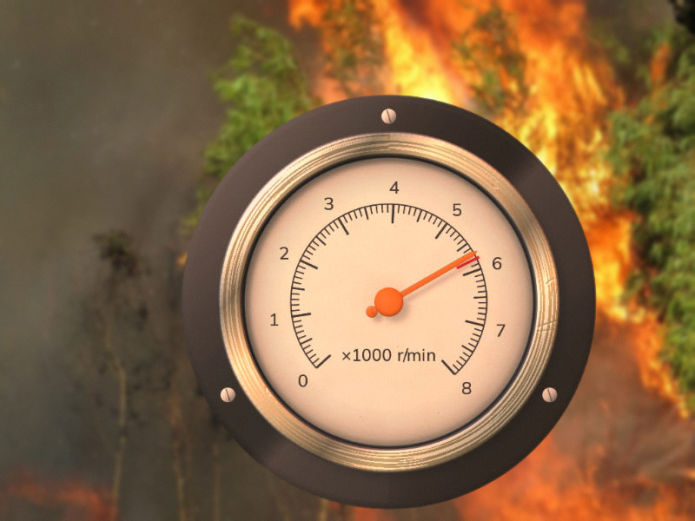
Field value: 5700 rpm
